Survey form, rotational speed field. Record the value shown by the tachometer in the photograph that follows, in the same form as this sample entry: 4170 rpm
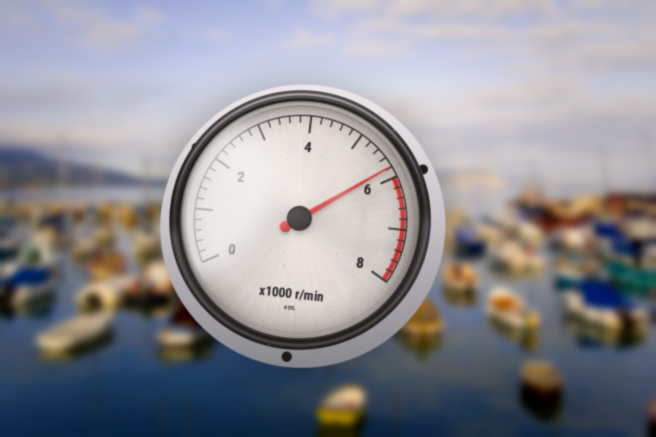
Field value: 5800 rpm
